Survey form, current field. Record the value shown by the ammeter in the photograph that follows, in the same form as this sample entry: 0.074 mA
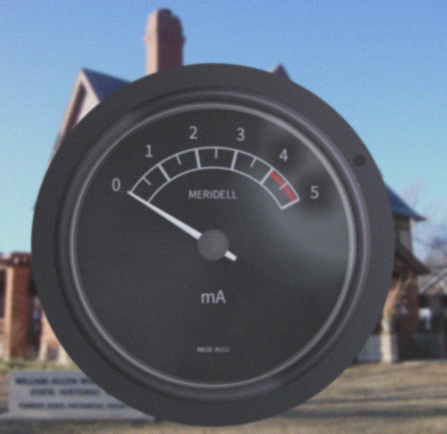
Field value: 0 mA
